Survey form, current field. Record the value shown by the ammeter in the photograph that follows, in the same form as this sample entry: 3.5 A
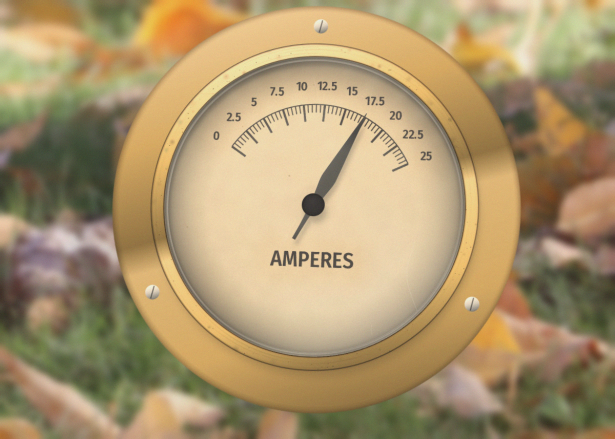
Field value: 17.5 A
